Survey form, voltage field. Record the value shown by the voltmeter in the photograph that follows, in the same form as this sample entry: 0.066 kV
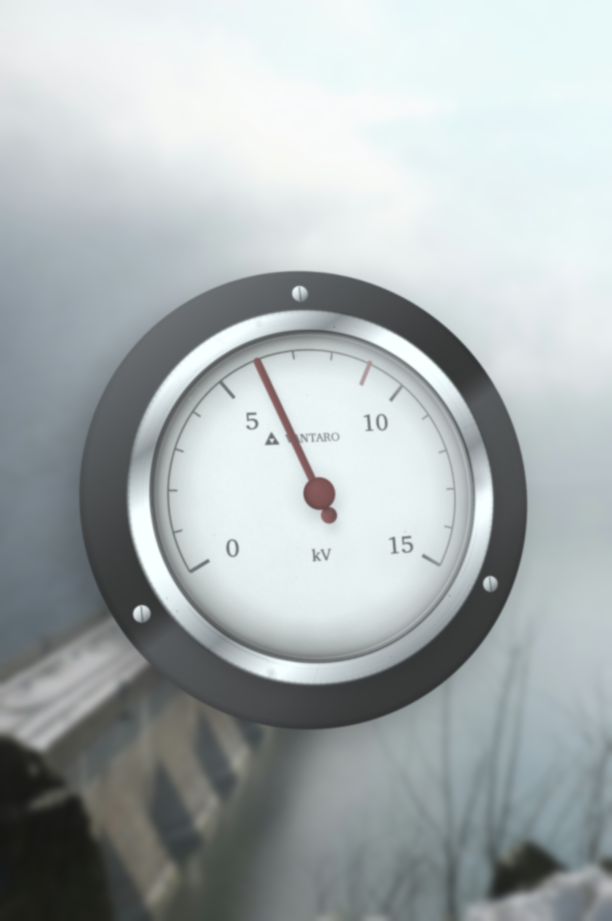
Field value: 6 kV
